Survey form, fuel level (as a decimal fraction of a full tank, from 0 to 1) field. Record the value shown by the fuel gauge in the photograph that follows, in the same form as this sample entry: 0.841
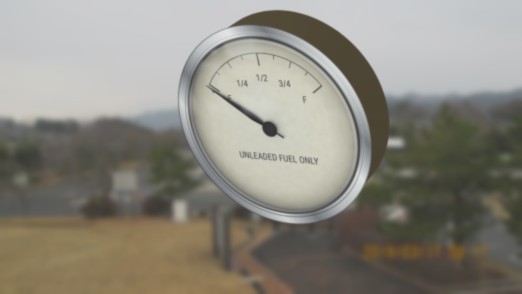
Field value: 0
